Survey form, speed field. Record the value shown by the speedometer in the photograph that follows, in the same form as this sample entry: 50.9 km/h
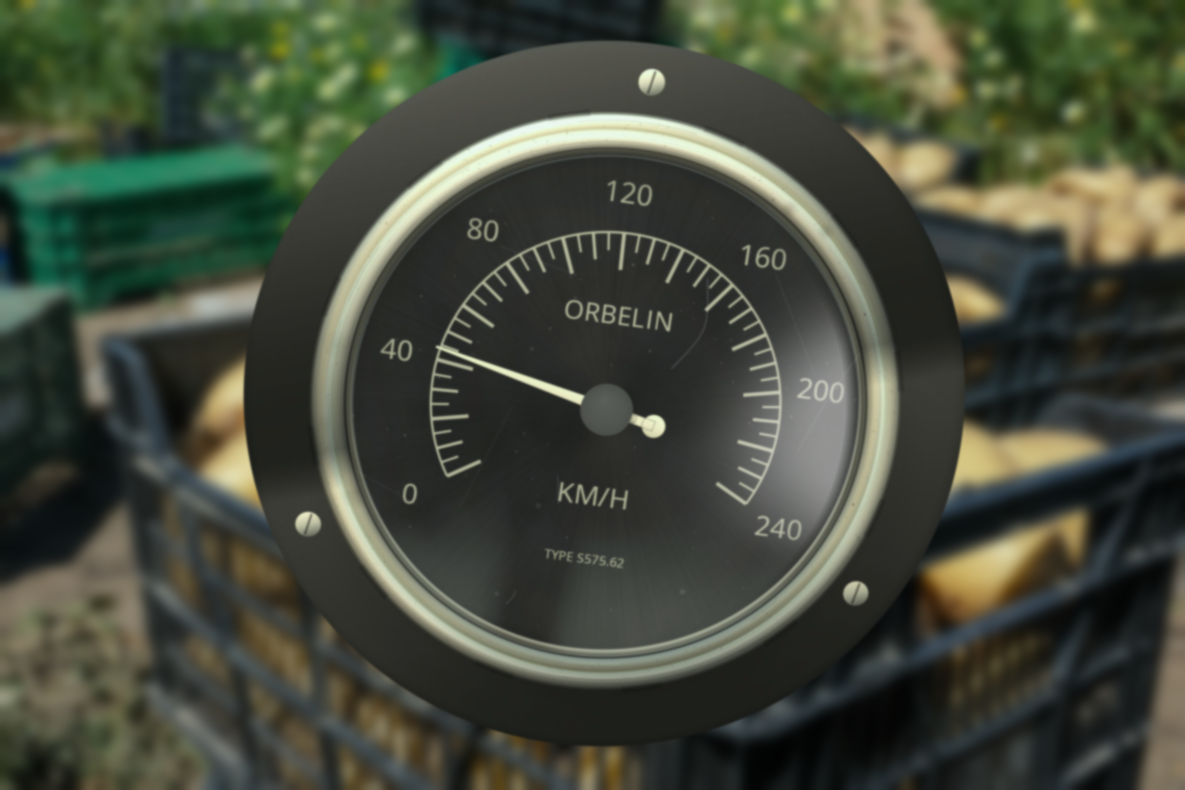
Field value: 45 km/h
